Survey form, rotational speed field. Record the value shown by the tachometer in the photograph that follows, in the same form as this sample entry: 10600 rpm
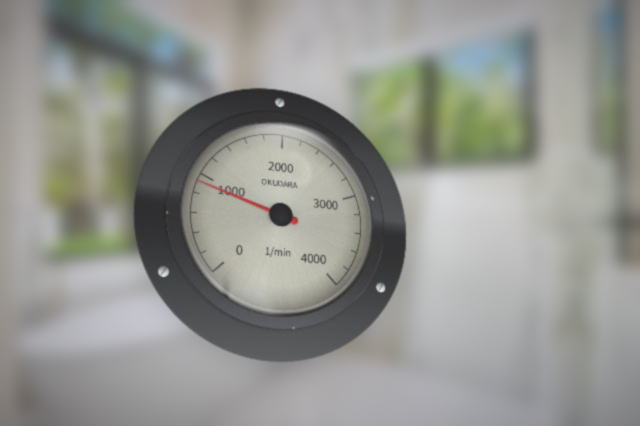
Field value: 900 rpm
